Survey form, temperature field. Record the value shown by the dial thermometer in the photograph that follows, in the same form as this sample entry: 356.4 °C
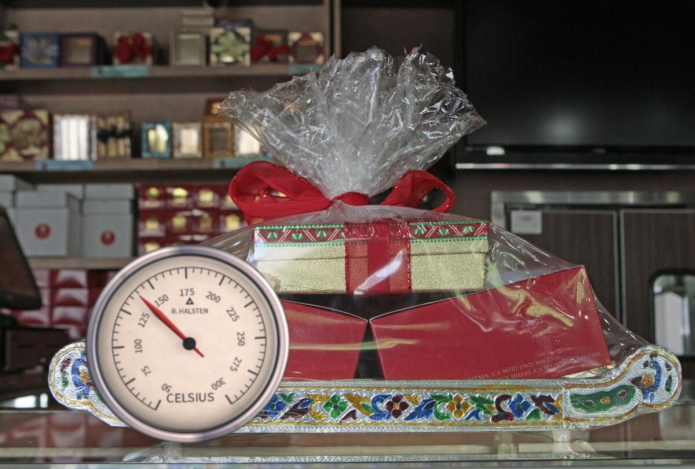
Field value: 140 °C
